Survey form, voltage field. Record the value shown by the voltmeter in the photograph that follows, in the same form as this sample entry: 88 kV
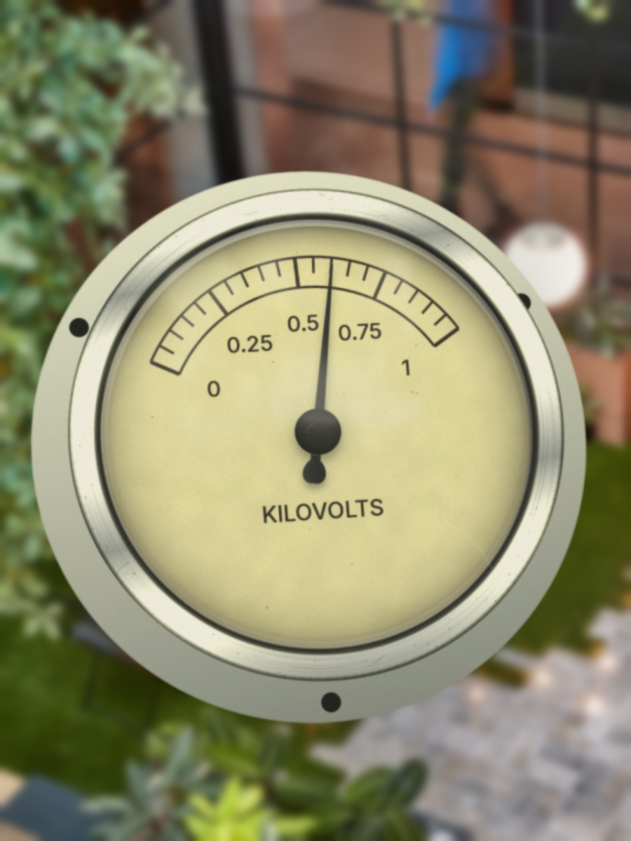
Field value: 0.6 kV
